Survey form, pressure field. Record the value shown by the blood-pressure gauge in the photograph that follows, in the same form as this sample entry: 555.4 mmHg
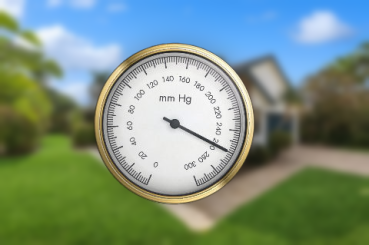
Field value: 260 mmHg
